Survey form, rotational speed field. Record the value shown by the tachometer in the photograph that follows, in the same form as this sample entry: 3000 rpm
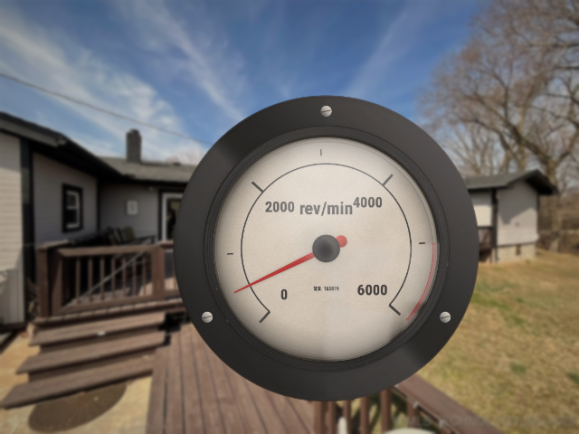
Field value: 500 rpm
